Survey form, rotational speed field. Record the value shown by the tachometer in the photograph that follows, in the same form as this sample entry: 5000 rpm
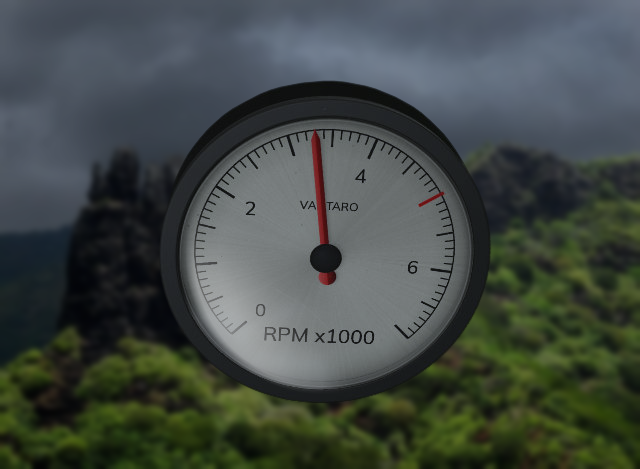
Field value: 3300 rpm
